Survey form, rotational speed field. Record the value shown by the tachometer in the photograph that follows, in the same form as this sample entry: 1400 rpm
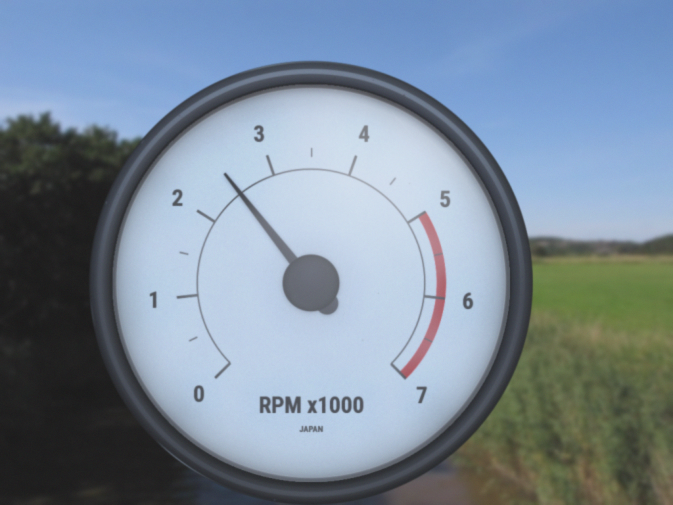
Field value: 2500 rpm
